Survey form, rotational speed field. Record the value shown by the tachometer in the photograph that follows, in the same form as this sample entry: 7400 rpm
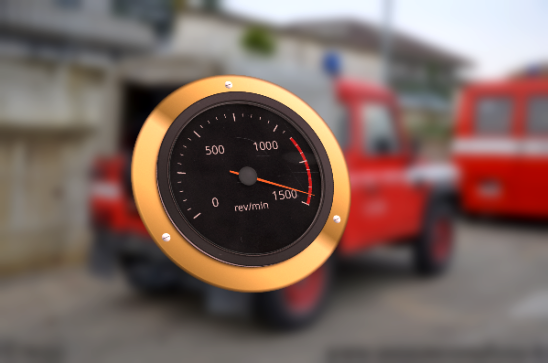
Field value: 1450 rpm
